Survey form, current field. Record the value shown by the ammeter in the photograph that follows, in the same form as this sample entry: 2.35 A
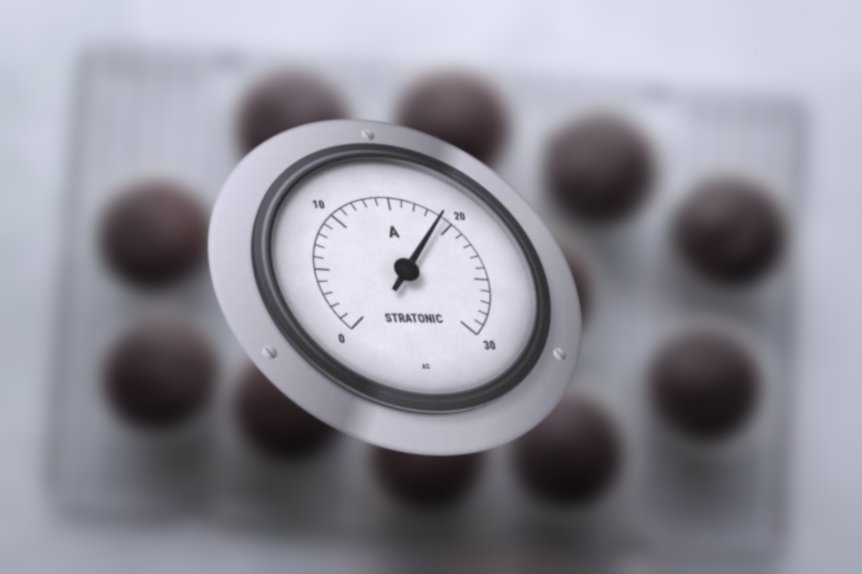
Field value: 19 A
